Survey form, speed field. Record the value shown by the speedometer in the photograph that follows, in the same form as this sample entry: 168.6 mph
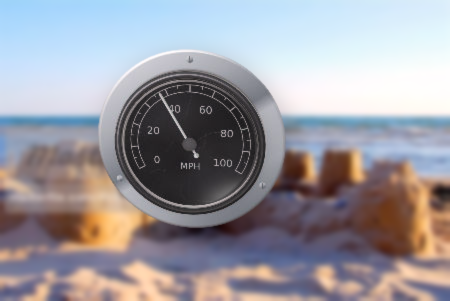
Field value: 37.5 mph
